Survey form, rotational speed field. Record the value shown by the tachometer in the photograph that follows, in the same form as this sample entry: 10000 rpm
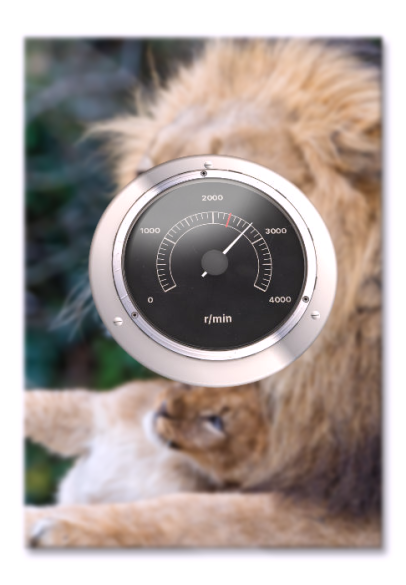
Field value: 2700 rpm
